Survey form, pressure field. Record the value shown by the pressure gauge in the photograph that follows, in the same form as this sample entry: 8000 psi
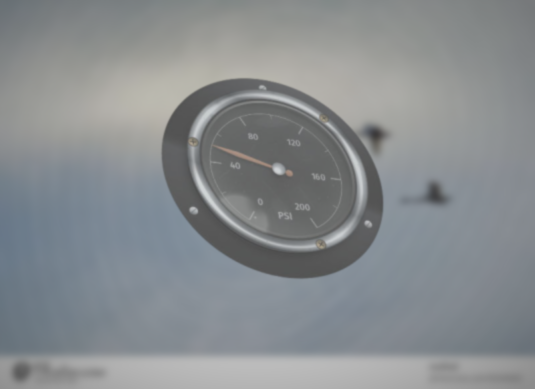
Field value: 50 psi
